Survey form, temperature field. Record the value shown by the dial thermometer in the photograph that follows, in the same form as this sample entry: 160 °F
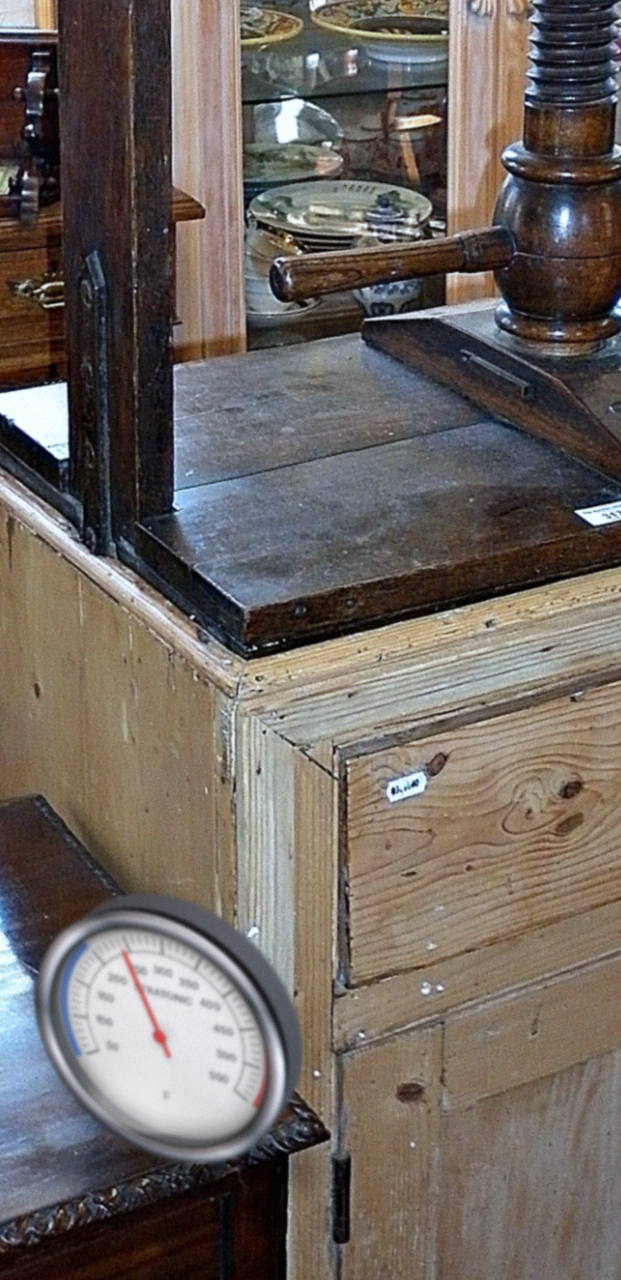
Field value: 250 °F
